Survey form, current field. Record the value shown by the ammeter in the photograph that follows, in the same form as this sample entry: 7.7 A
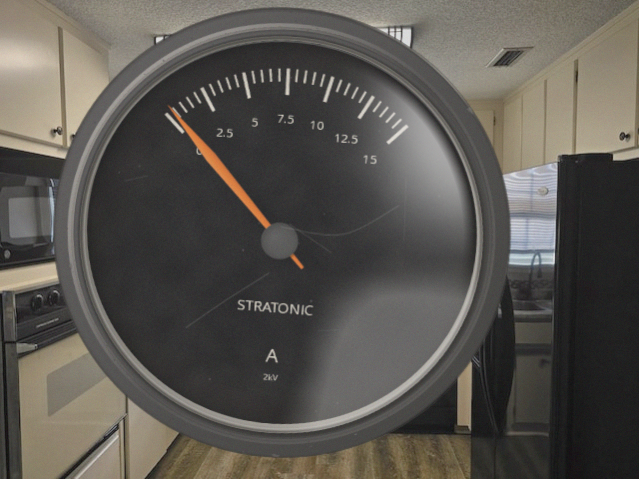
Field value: 0.5 A
